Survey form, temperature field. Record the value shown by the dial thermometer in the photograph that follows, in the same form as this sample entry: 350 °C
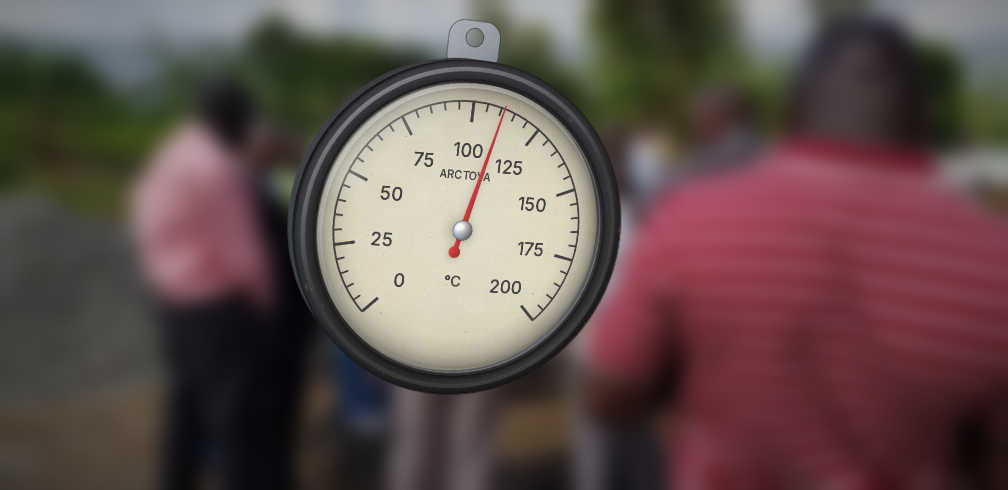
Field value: 110 °C
